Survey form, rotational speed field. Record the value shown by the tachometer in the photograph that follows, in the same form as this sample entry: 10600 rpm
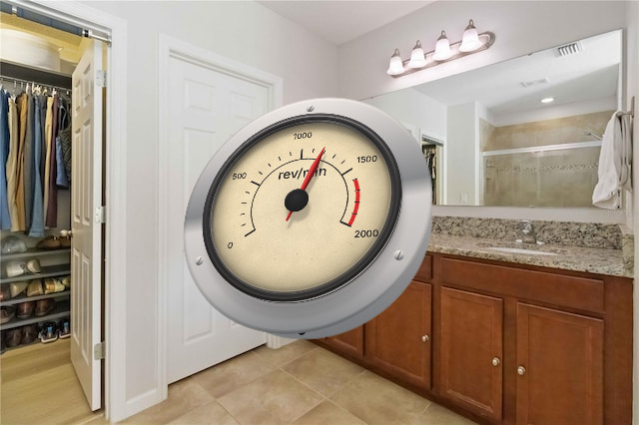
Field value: 1200 rpm
